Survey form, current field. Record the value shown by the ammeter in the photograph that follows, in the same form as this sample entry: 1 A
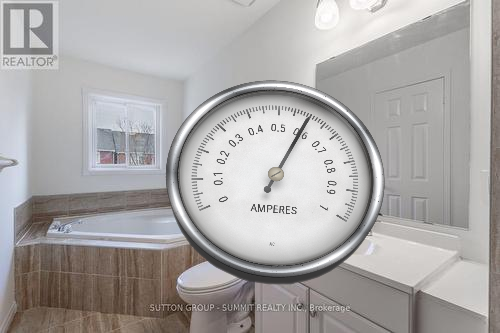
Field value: 0.6 A
